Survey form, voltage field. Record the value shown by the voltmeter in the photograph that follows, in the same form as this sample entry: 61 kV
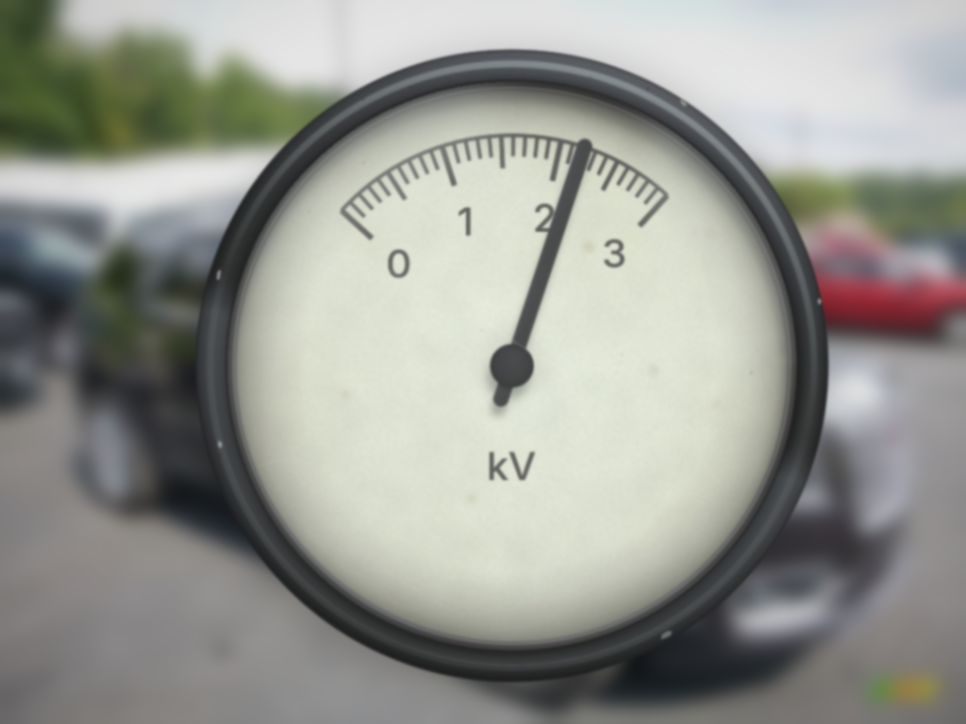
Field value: 2.2 kV
